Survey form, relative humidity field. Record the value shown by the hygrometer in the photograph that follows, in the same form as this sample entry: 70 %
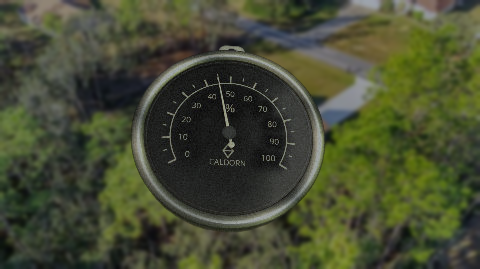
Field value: 45 %
